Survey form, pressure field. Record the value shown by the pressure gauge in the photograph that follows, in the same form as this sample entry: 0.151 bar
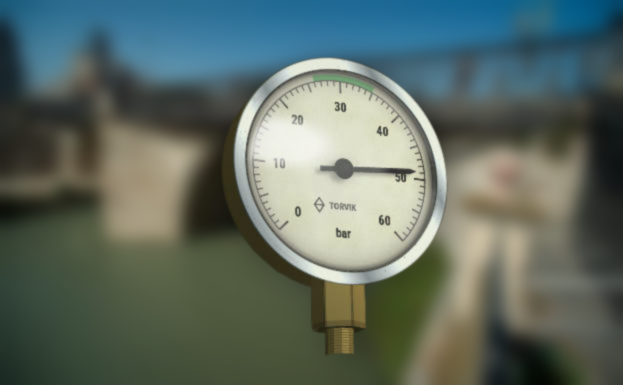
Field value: 49 bar
